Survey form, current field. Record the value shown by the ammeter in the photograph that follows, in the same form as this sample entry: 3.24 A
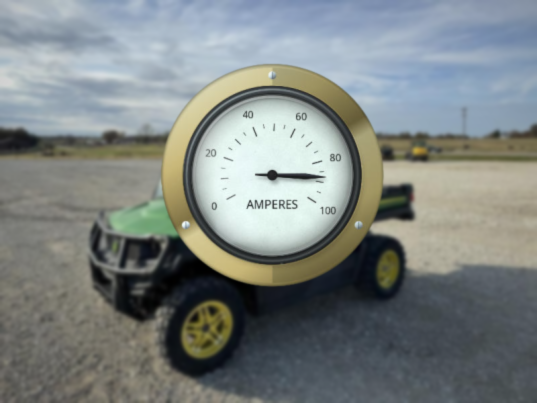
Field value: 87.5 A
